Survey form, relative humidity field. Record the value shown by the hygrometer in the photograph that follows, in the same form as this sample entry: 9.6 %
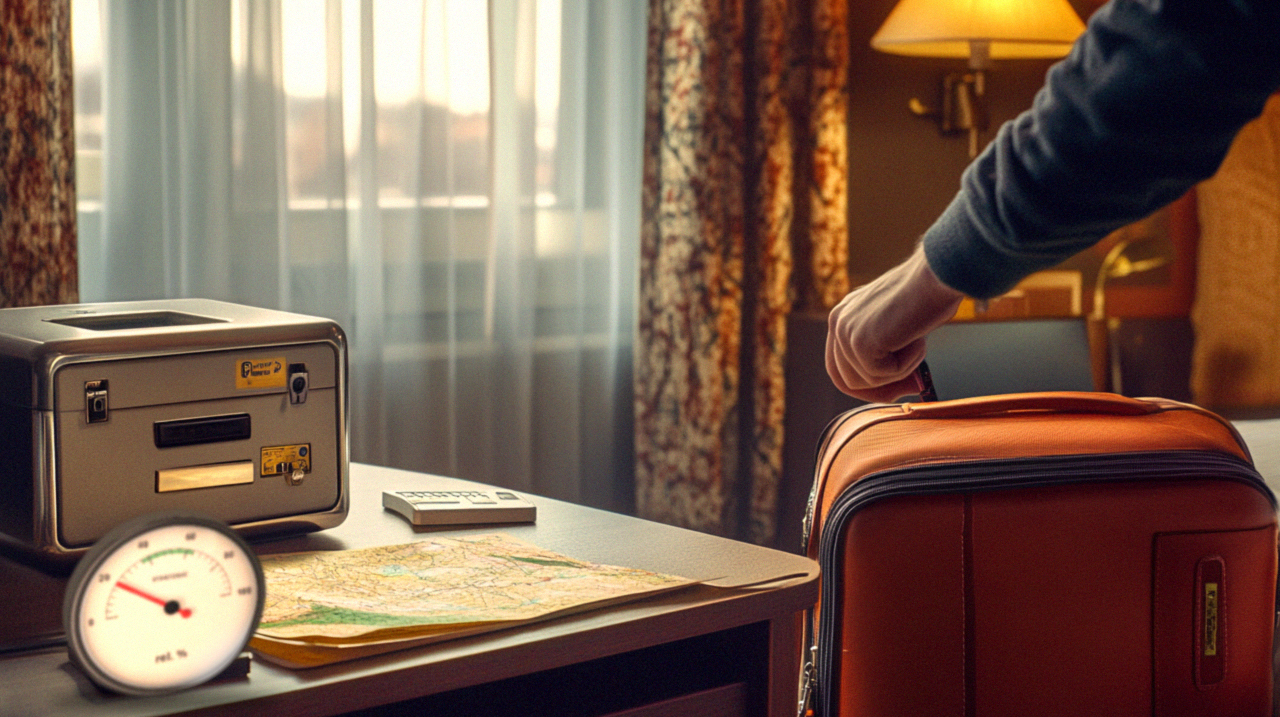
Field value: 20 %
